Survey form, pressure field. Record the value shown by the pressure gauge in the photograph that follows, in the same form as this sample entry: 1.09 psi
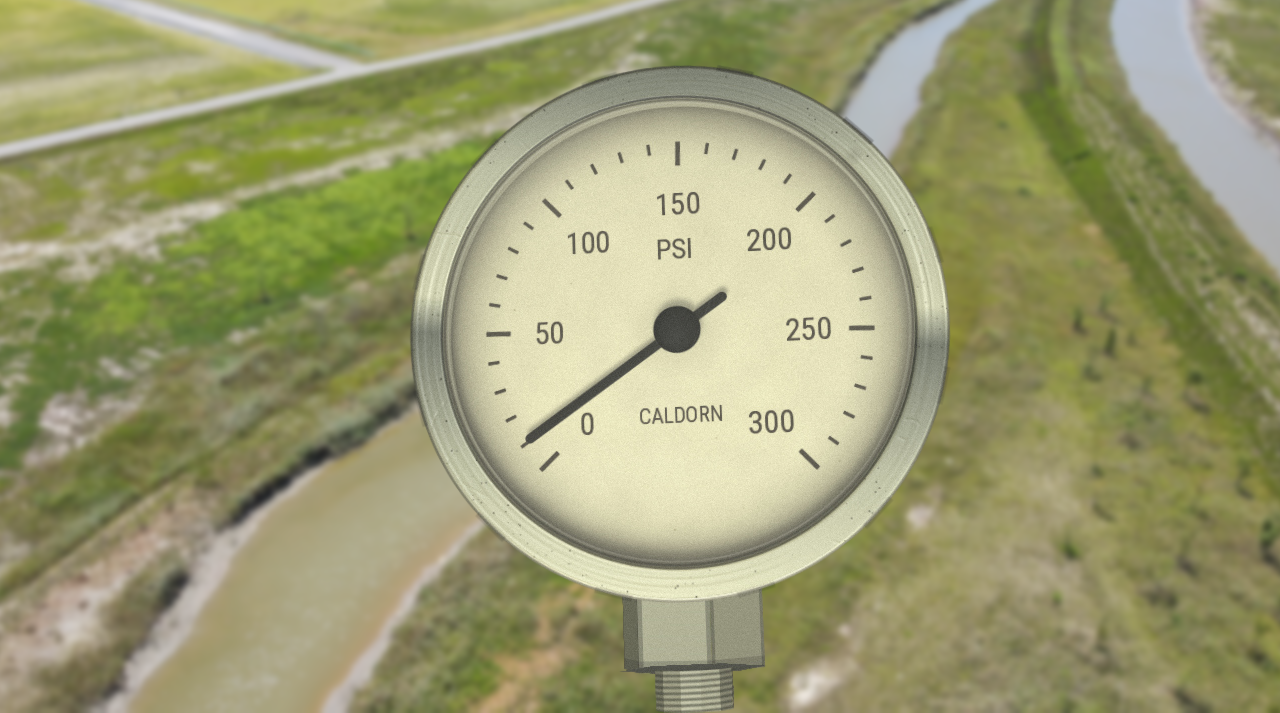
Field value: 10 psi
